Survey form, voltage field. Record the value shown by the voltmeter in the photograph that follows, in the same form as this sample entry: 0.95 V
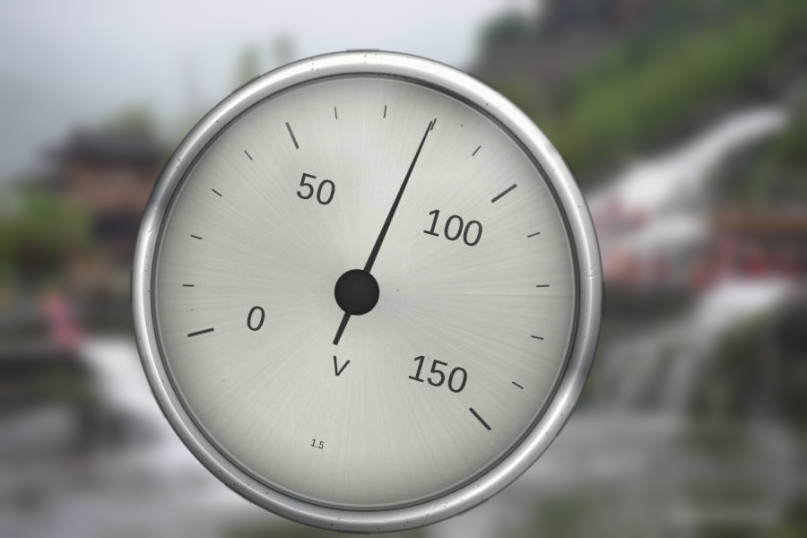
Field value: 80 V
